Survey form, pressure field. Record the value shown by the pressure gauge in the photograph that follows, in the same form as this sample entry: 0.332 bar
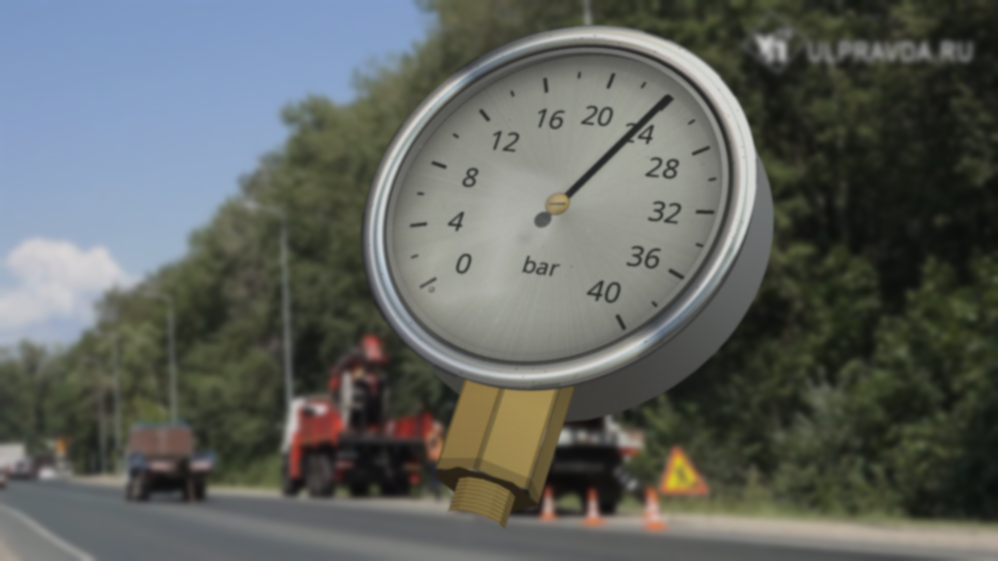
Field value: 24 bar
